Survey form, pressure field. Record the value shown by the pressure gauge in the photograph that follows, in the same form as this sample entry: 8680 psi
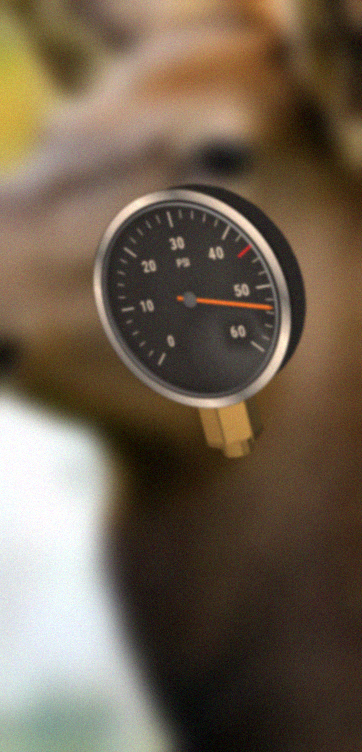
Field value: 53 psi
